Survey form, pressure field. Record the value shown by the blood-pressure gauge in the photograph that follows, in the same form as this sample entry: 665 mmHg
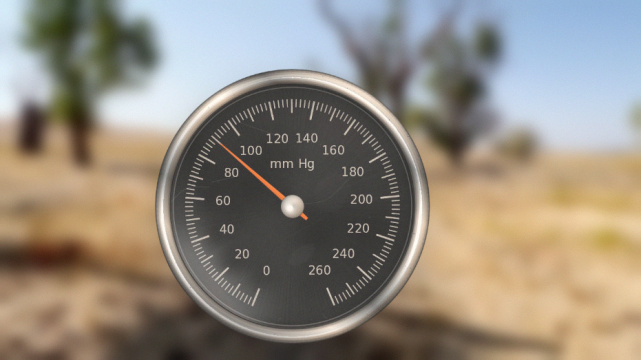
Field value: 90 mmHg
